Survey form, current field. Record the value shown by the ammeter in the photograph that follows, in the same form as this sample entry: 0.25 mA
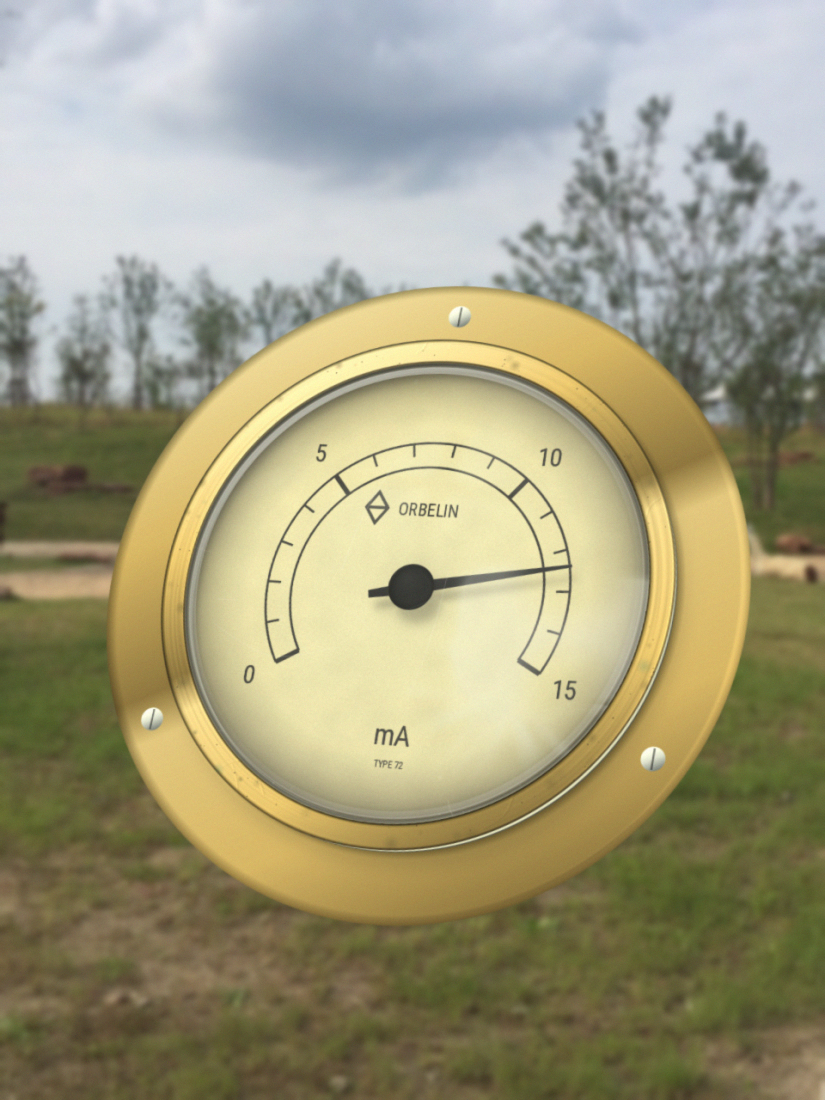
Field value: 12.5 mA
